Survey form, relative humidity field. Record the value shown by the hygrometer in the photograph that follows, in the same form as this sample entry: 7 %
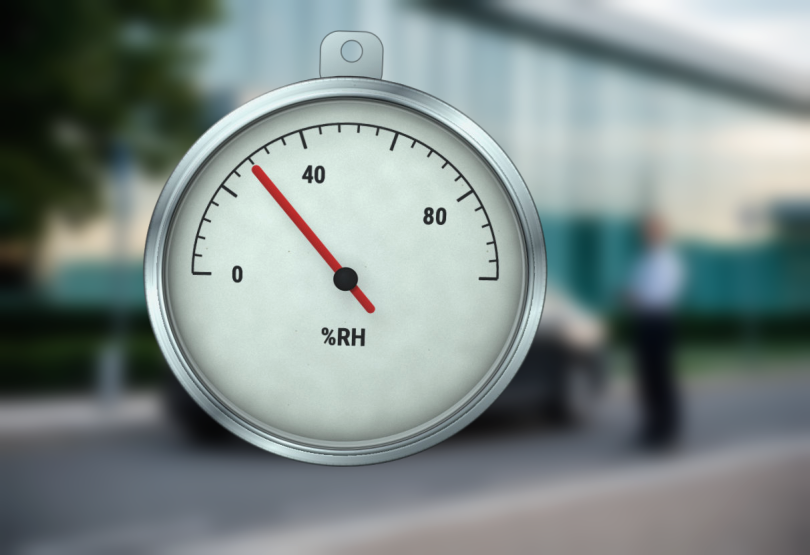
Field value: 28 %
